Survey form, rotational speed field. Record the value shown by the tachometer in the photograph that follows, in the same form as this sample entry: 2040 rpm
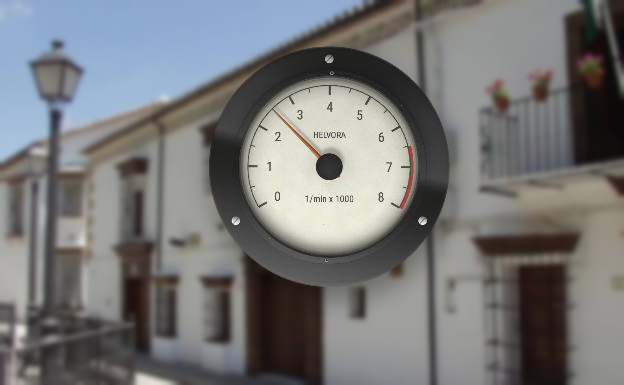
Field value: 2500 rpm
